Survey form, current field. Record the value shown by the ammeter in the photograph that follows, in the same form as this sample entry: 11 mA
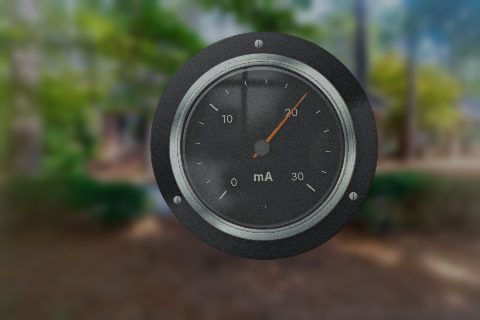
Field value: 20 mA
